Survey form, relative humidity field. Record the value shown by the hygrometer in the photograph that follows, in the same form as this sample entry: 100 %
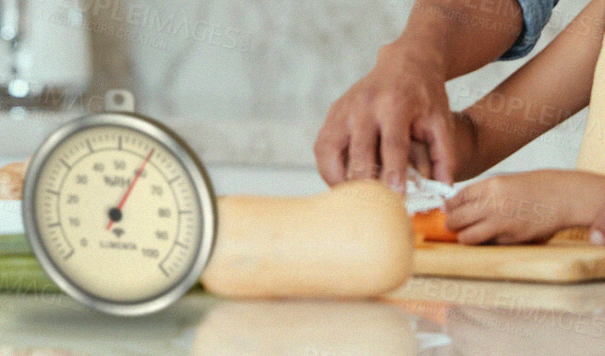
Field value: 60 %
